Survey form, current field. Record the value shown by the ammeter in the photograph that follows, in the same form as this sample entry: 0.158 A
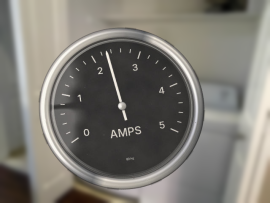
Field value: 2.3 A
